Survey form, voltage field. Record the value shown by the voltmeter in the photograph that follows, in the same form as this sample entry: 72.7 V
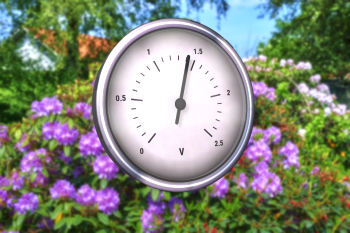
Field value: 1.4 V
